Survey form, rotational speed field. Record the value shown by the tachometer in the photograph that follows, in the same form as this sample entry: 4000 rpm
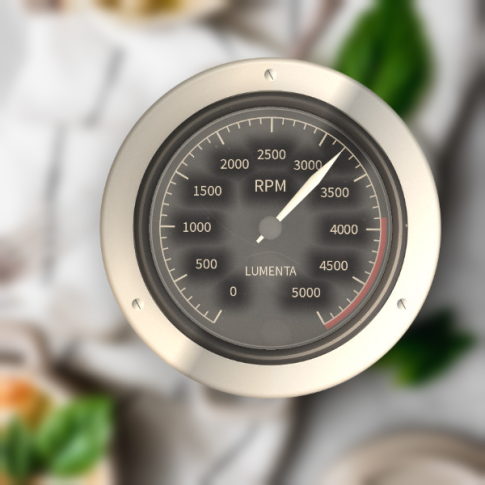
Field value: 3200 rpm
